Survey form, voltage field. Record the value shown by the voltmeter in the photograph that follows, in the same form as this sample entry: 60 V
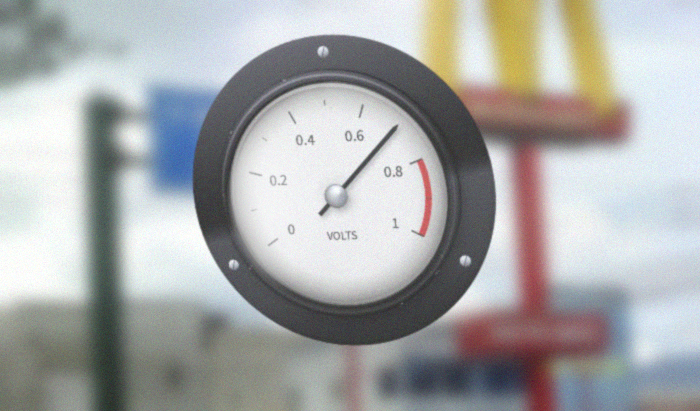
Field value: 0.7 V
